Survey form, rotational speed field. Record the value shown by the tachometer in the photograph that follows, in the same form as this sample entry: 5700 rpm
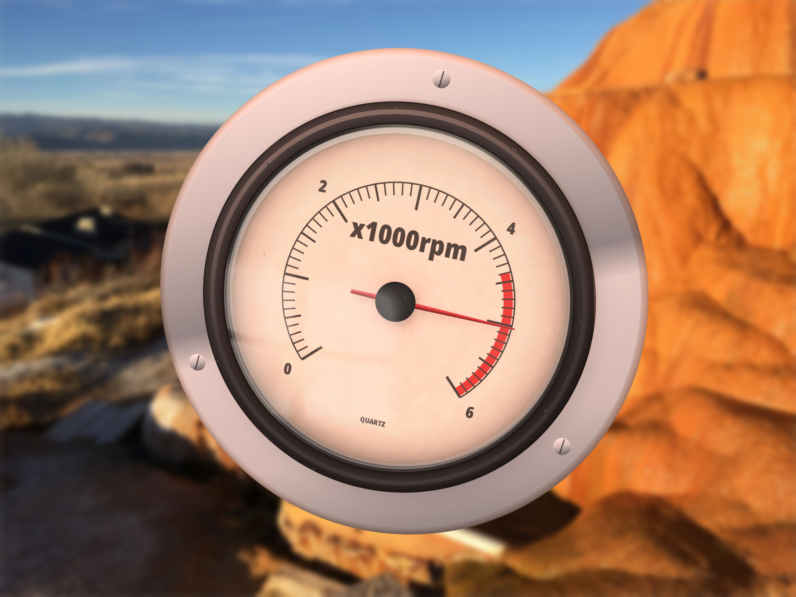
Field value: 5000 rpm
